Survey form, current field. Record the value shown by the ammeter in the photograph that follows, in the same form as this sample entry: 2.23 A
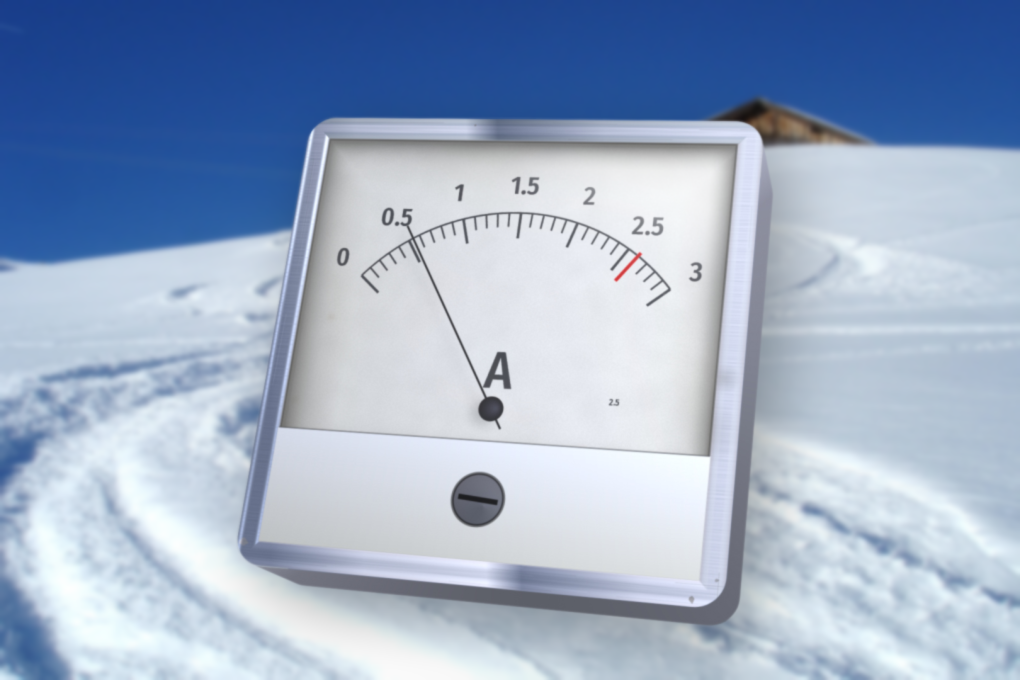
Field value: 0.55 A
